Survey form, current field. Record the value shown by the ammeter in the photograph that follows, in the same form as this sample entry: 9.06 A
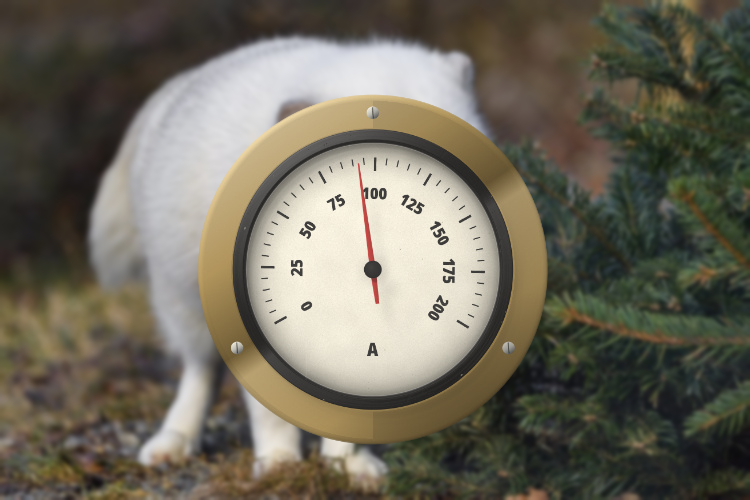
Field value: 92.5 A
